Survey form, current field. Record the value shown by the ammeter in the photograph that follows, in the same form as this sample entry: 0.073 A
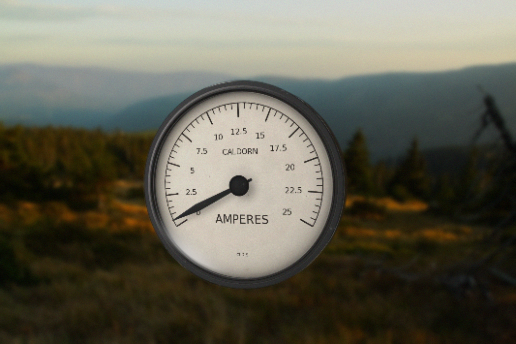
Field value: 0.5 A
